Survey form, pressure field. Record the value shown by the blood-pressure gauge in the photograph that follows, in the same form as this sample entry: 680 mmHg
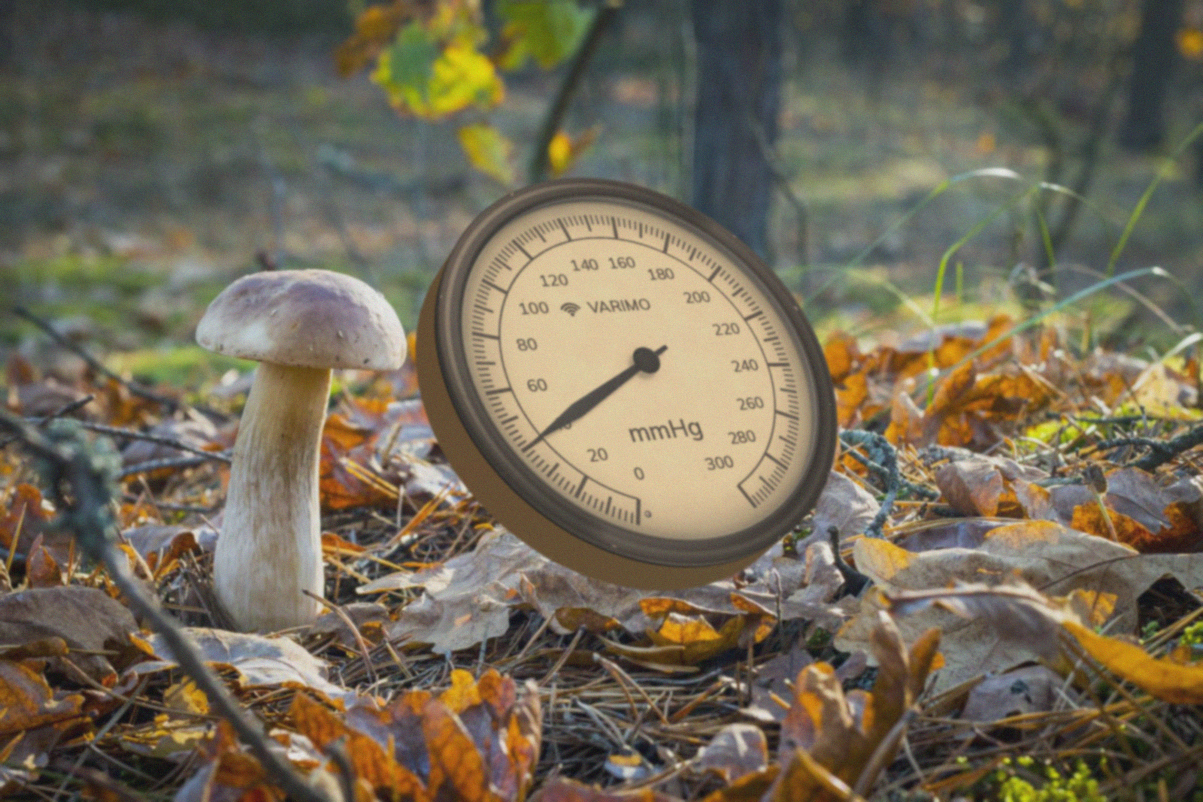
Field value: 40 mmHg
